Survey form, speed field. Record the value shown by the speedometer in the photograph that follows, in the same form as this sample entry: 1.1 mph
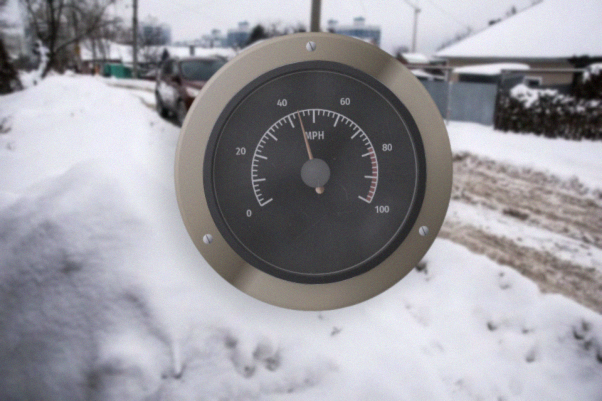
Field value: 44 mph
